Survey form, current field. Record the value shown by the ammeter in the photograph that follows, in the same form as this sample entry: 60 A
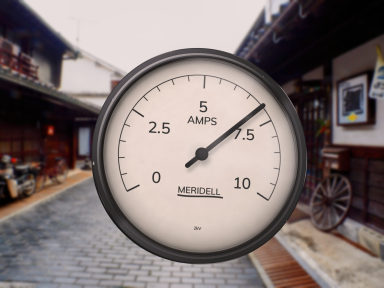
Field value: 7 A
